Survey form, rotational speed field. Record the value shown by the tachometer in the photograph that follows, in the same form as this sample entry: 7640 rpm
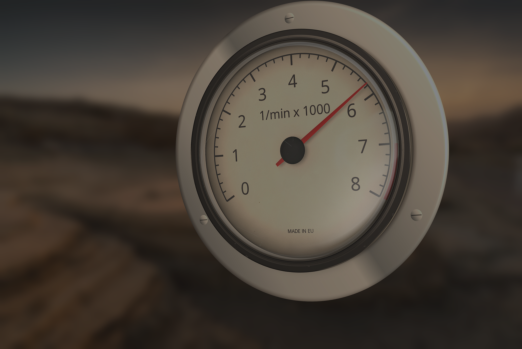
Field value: 5800 rpm
